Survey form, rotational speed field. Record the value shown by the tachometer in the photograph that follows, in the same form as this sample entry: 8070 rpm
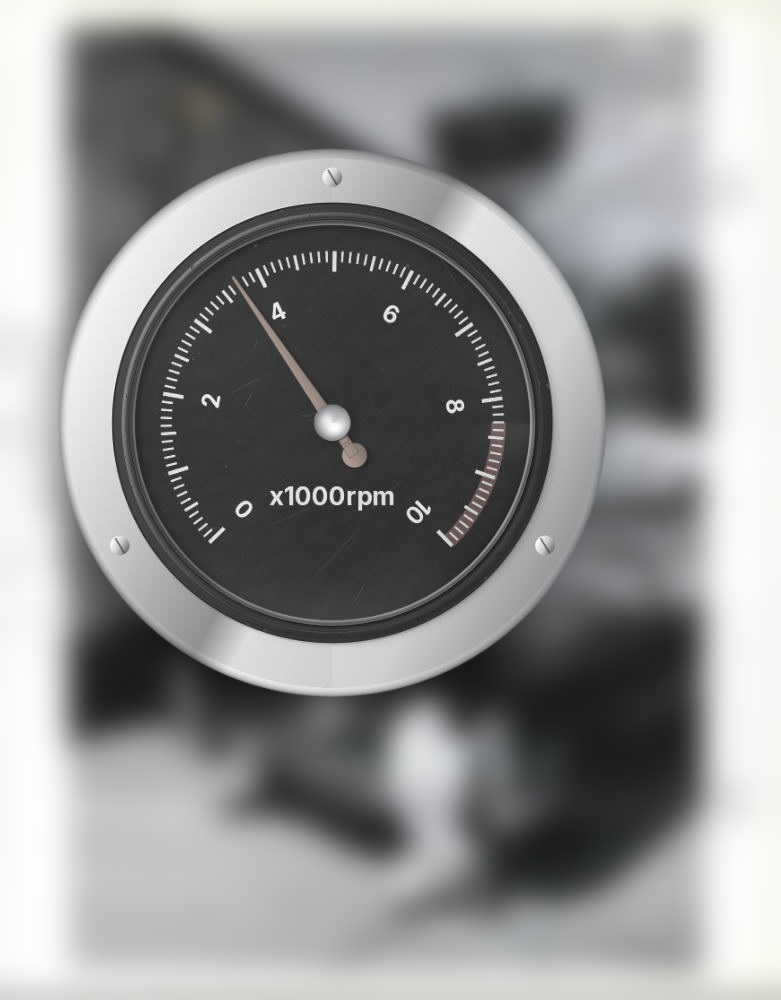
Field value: 3700 rpm
